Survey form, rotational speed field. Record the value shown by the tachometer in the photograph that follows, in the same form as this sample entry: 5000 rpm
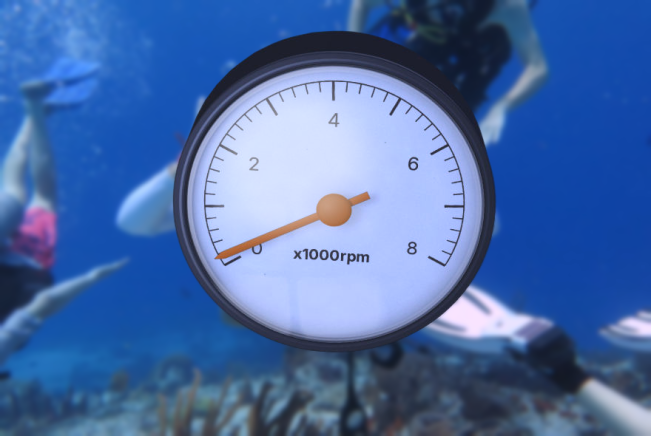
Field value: 200 rpm
